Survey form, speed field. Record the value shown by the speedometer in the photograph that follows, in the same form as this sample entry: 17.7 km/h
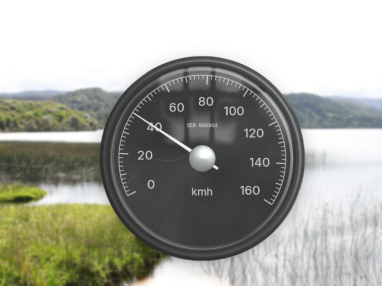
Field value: 40 km/h
